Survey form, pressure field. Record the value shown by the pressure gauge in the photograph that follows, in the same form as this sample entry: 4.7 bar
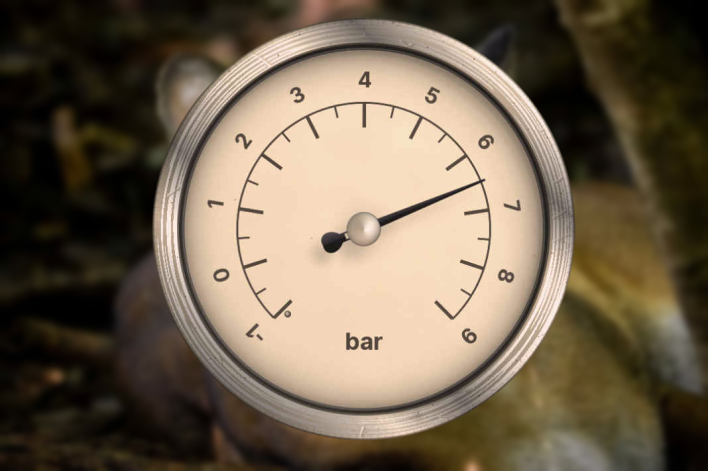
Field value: 6.5 bar
